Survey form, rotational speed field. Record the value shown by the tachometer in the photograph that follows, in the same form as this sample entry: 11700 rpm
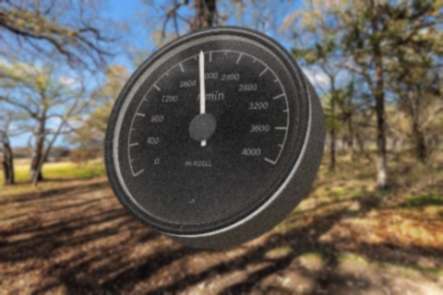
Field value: 1900 rpm
